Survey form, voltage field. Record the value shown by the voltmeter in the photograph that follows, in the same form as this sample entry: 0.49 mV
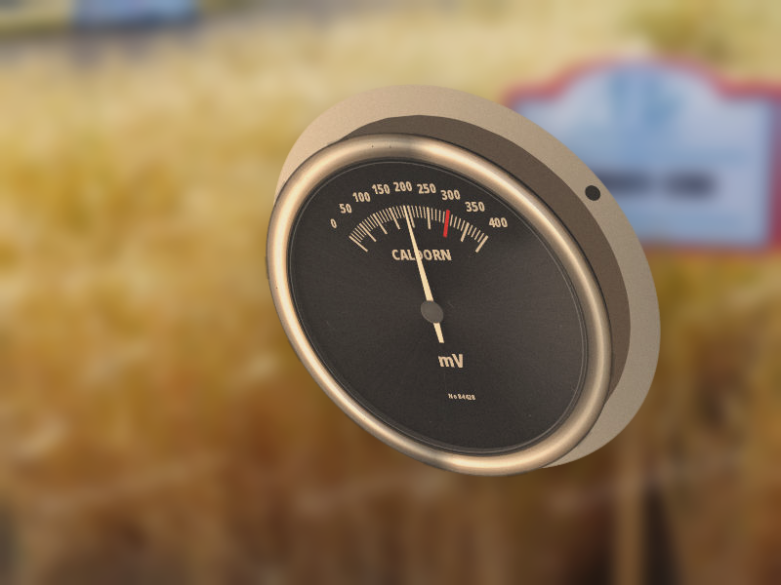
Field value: 200 mV
